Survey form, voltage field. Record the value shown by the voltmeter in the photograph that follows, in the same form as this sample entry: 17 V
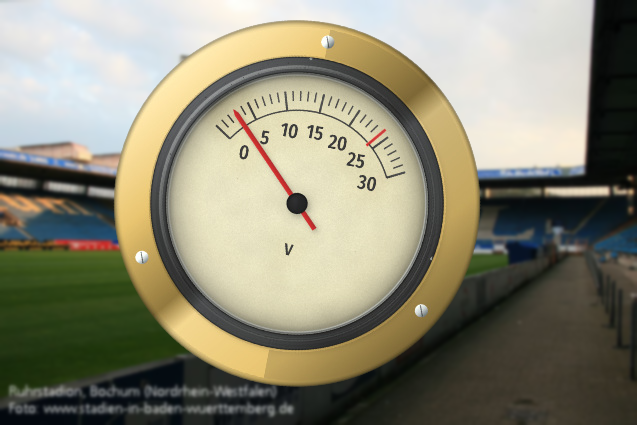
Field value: 3 V
